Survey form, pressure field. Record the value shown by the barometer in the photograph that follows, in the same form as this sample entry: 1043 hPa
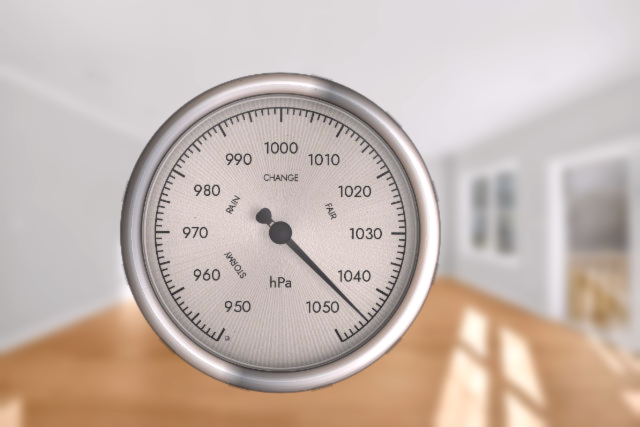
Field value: 1045 hPa
